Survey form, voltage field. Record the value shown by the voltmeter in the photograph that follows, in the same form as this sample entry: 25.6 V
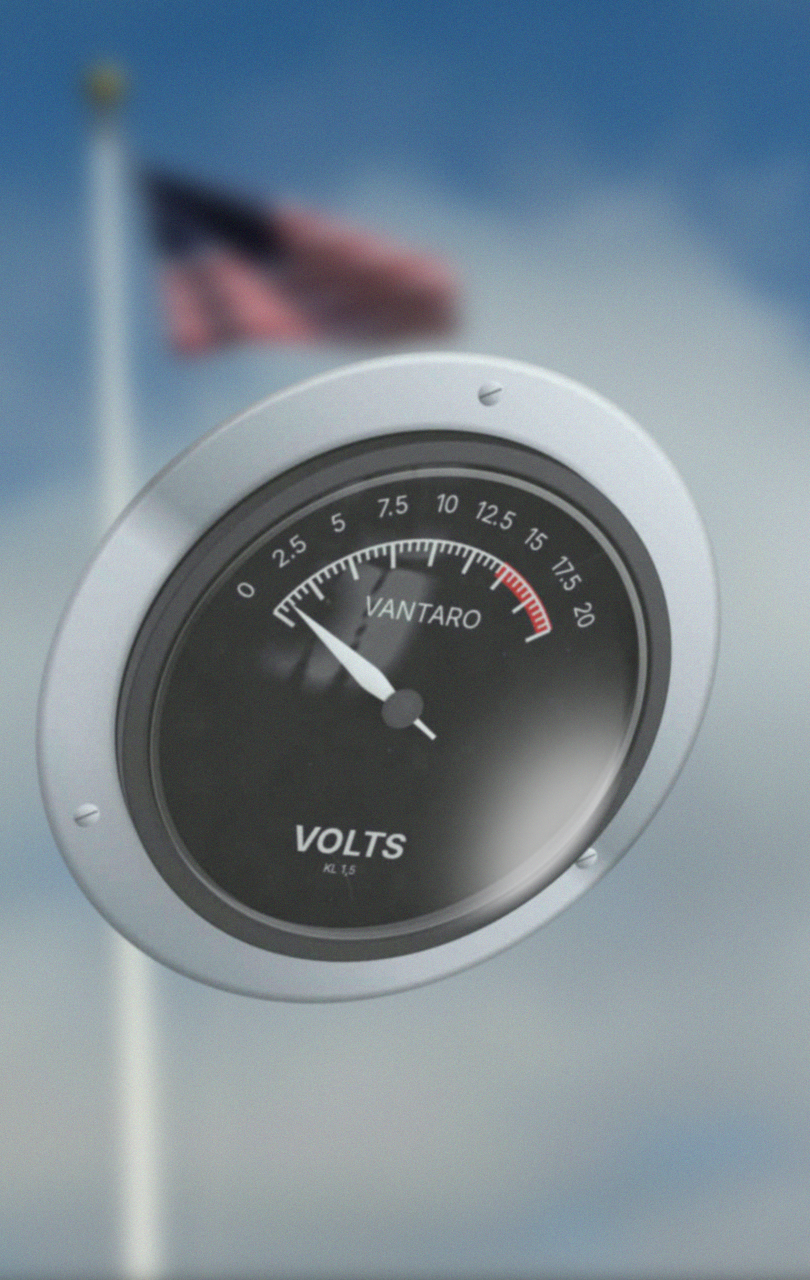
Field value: 1 V
